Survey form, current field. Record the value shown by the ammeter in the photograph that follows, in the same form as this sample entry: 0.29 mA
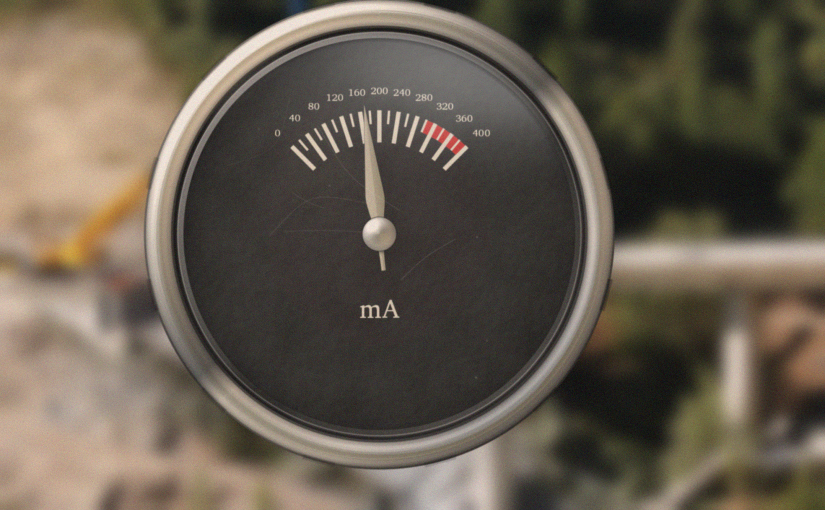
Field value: 170 mA
